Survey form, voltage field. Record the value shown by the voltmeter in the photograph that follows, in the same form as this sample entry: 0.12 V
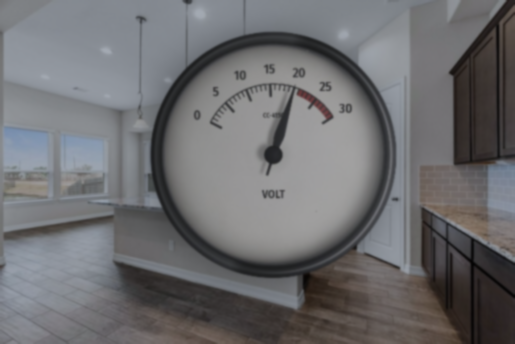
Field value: 20 V
